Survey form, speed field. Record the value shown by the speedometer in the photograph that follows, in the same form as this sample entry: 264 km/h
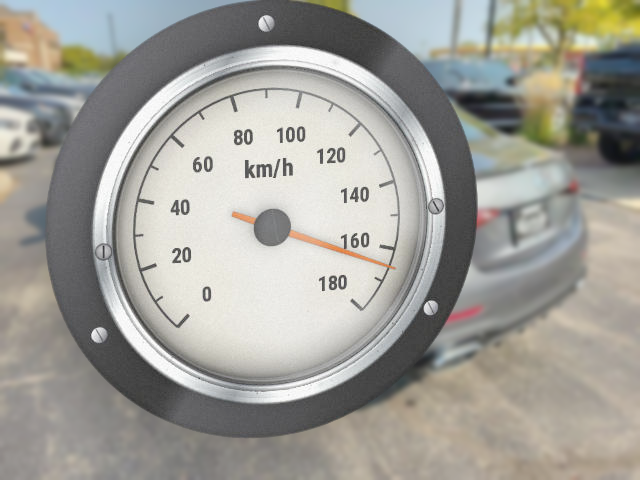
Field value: 165 km/h
